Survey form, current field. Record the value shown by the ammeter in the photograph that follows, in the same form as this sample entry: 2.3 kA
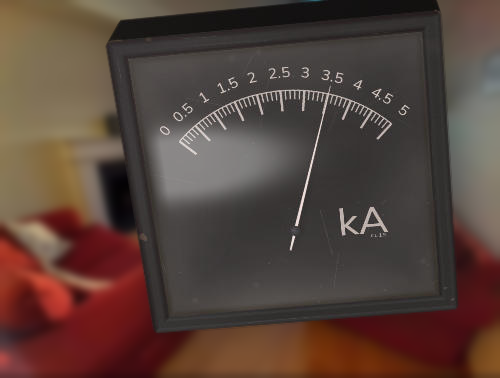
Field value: 3.5 kA
